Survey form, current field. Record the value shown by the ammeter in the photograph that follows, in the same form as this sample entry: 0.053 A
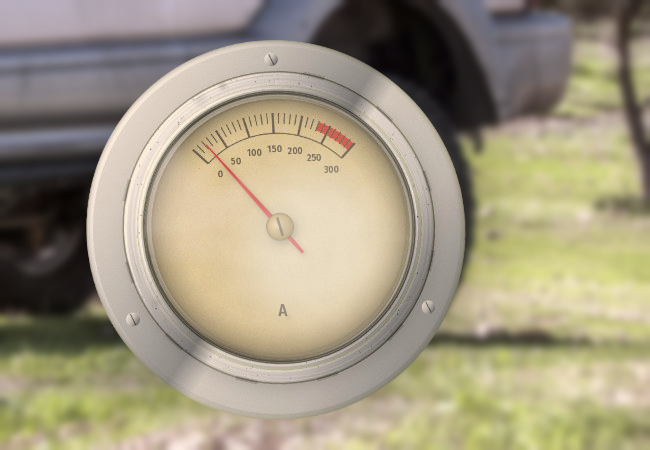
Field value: 20 A
